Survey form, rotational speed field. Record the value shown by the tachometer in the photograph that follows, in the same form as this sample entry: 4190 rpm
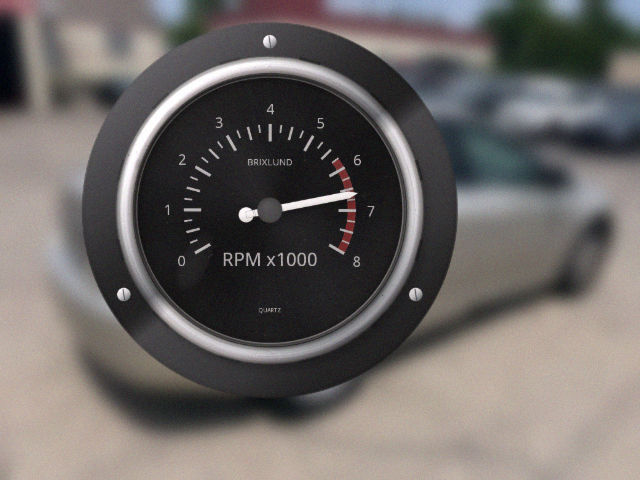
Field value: 6625 rpm
